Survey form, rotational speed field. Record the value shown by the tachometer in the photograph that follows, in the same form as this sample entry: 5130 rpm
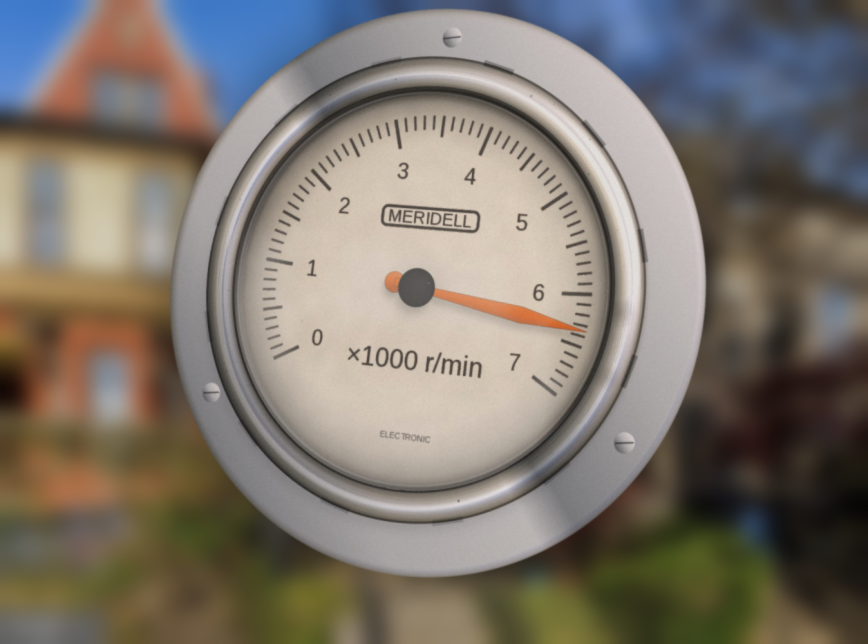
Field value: 6350 rpm
